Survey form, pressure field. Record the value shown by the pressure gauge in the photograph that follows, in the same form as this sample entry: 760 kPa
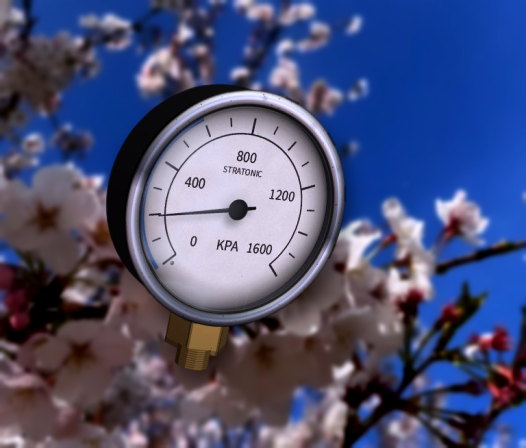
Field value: 200 kPa
